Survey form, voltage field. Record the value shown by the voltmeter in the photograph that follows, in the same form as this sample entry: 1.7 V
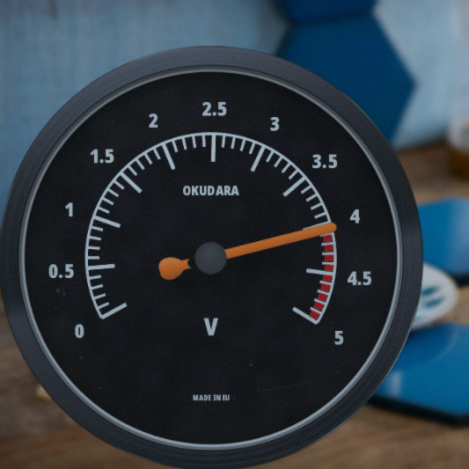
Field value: 4.05 V
